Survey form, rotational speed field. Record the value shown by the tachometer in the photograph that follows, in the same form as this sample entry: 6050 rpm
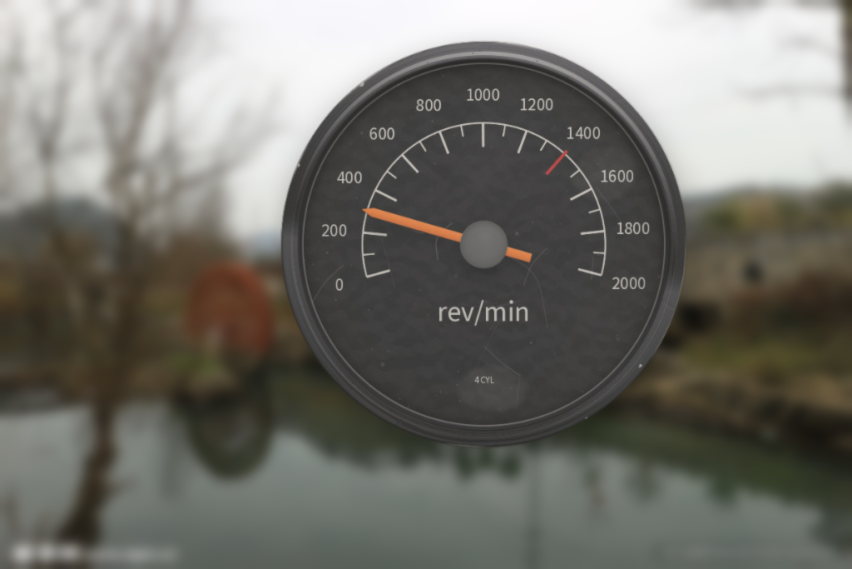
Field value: 300 rpm
